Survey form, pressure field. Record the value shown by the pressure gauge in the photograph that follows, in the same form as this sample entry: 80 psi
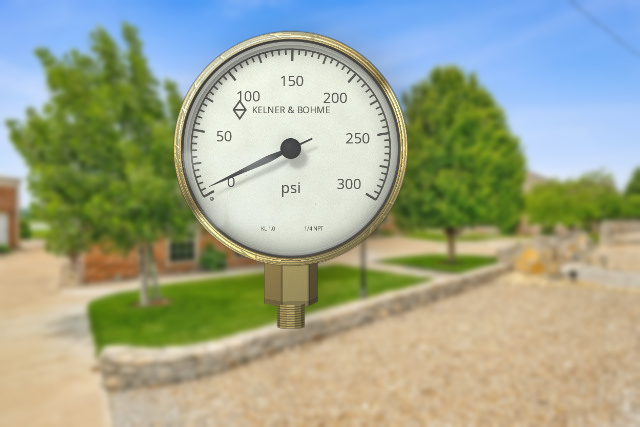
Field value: 5 psi
